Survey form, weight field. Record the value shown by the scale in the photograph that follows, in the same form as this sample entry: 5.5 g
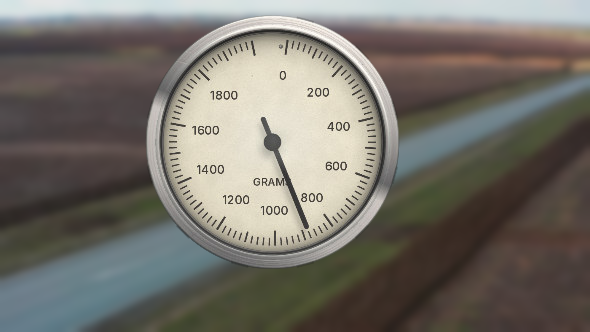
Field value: 880 g
